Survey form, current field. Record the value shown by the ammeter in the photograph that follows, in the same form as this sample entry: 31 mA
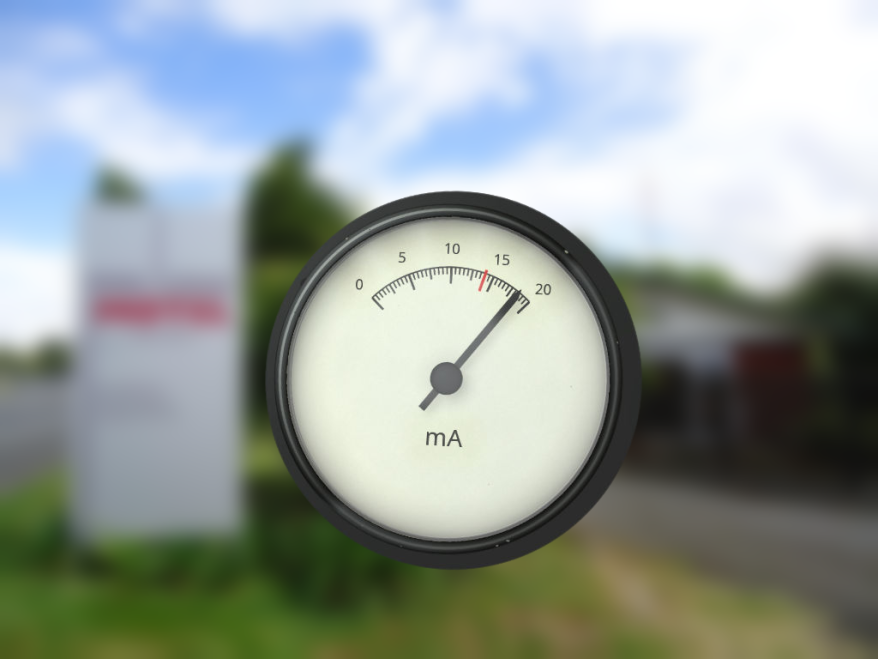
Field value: 18.5 mA
